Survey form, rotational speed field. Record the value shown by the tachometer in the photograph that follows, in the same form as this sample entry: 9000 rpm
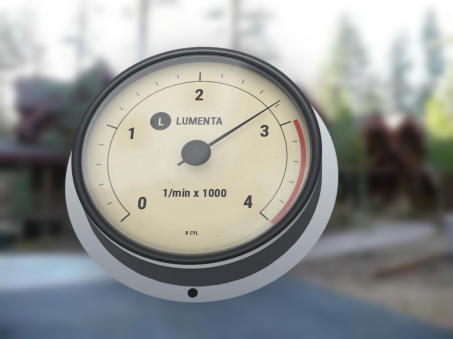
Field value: 2800 rpm
